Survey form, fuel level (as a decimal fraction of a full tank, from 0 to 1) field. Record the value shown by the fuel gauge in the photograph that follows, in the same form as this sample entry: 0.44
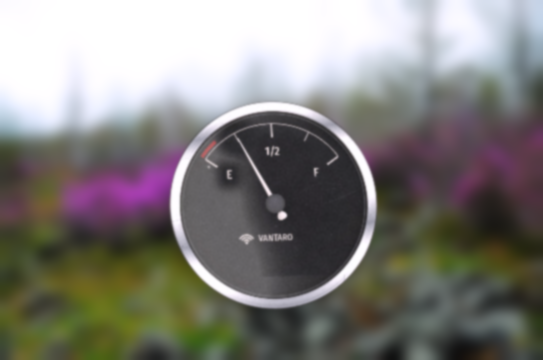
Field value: 0.25
